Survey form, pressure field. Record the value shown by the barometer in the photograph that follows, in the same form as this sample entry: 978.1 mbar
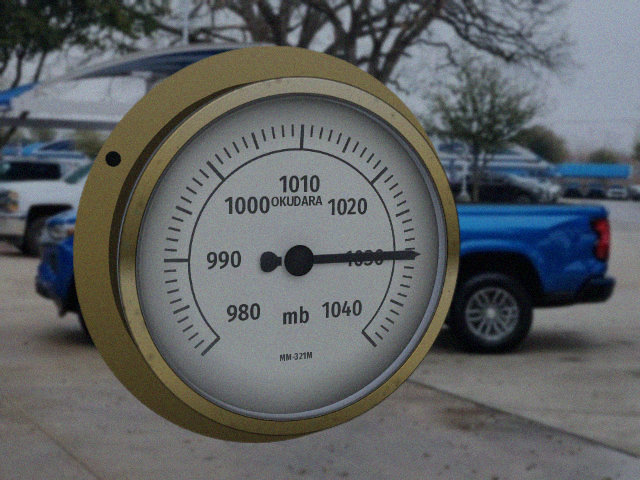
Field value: 1029.5 mbar
